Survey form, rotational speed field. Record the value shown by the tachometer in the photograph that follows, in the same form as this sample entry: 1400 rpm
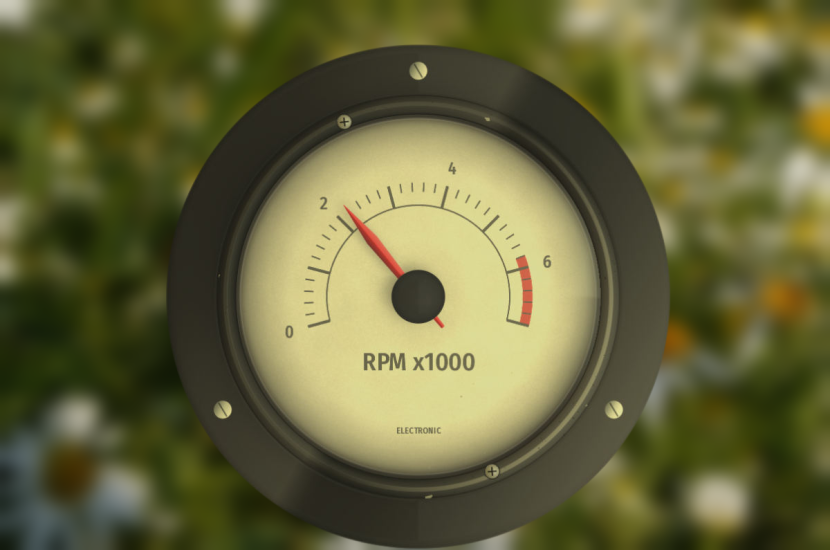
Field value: 2200 rpm
